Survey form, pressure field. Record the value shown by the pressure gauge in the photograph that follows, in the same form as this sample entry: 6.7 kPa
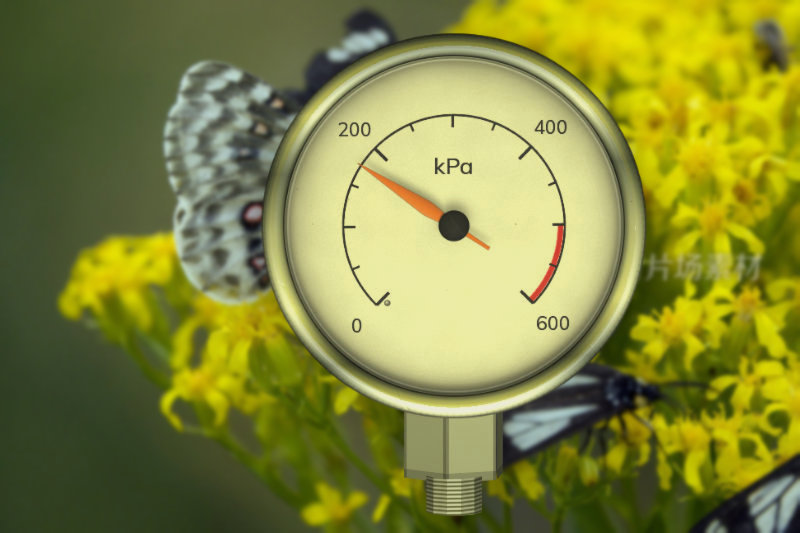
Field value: 175 kPa
